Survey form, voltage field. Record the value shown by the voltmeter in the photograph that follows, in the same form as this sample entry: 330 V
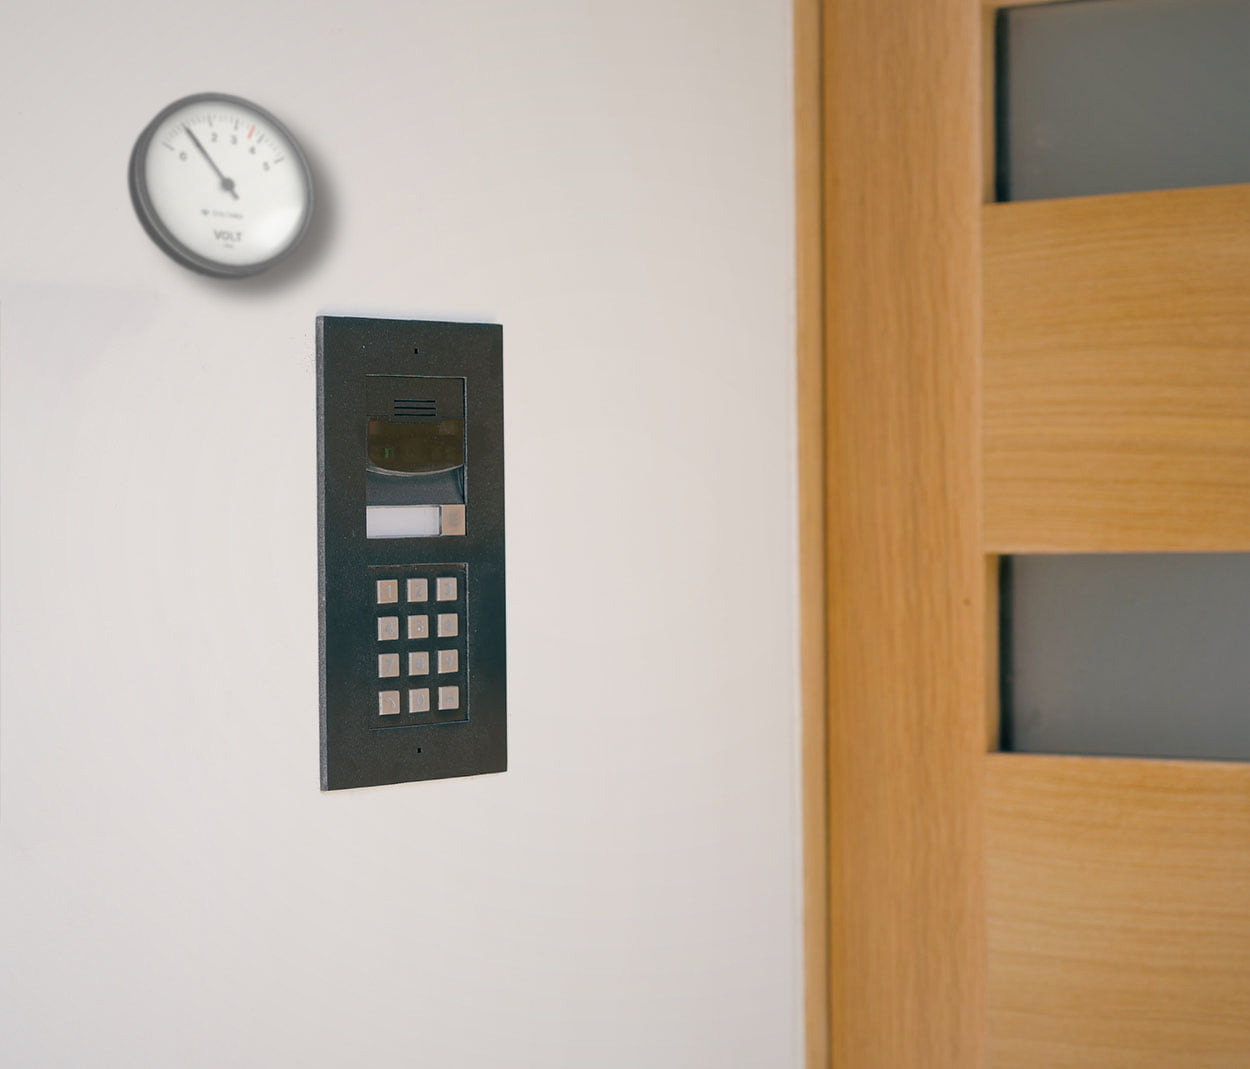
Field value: 1 V
